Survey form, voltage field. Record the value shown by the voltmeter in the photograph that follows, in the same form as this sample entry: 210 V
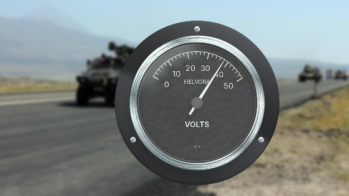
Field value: 38 V
